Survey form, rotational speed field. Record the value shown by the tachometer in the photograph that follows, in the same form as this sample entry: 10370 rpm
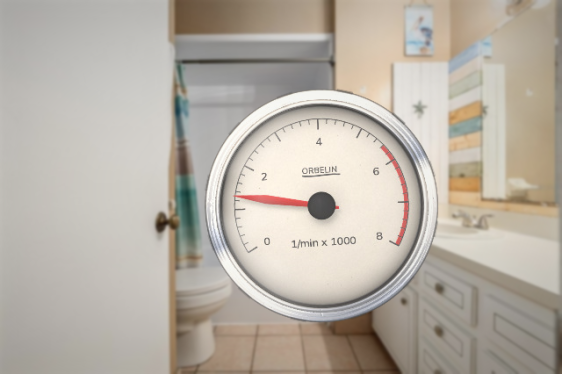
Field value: 1300 rpm
